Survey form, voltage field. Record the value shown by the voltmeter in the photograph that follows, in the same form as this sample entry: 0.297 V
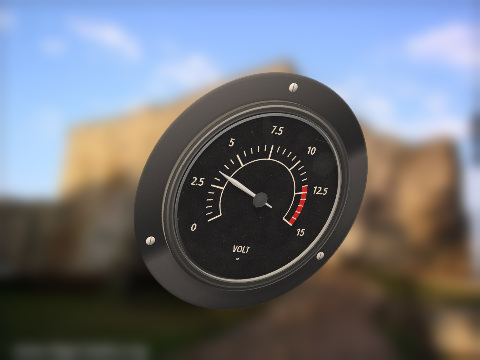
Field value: 3.5 V
